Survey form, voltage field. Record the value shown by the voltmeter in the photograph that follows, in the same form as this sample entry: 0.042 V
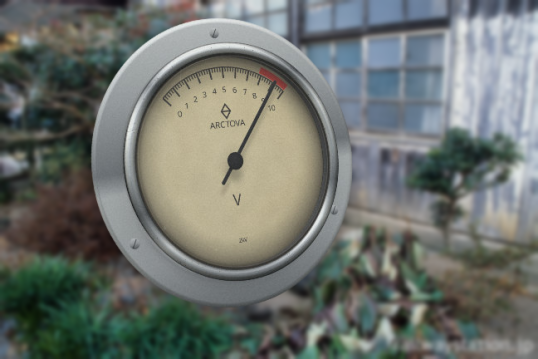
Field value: 9 V
